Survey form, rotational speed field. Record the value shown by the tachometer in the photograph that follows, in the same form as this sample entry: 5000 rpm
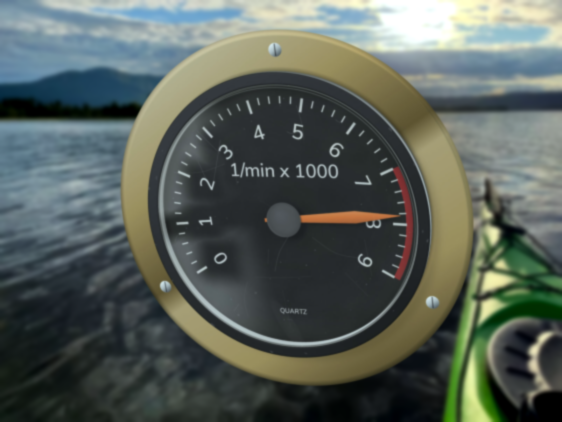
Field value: 7800 rpm
